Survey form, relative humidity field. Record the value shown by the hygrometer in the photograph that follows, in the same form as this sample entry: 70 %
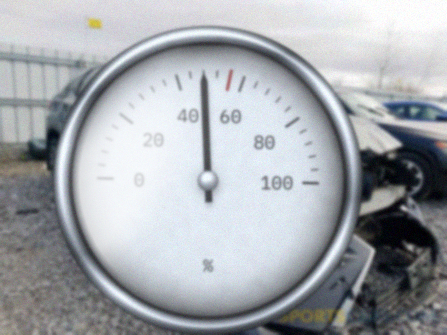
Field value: 48 %
